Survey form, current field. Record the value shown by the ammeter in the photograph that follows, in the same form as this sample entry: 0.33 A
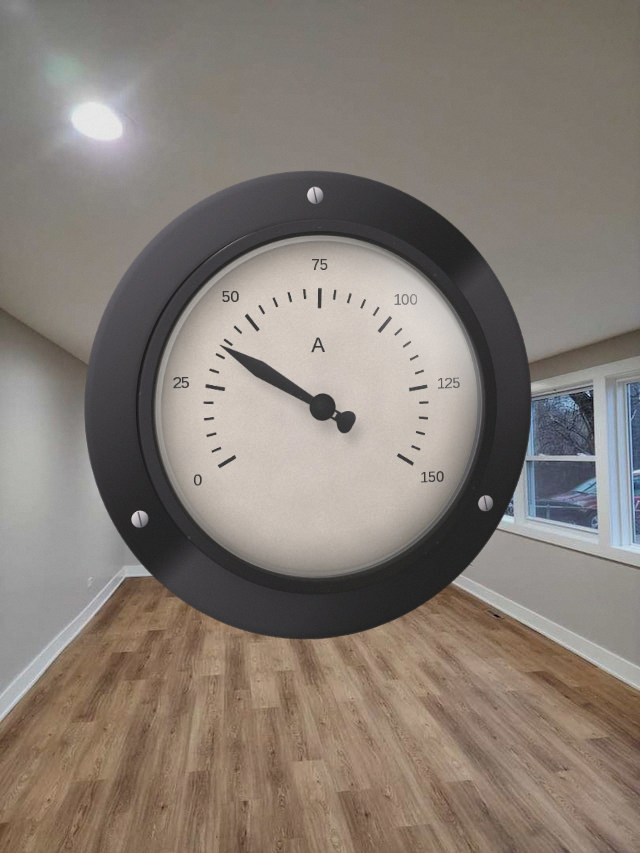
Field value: 37.5 A
